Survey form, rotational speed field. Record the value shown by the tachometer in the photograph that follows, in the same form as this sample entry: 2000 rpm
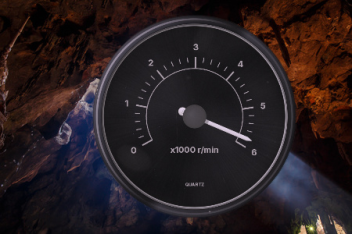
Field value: 5800 rpm
